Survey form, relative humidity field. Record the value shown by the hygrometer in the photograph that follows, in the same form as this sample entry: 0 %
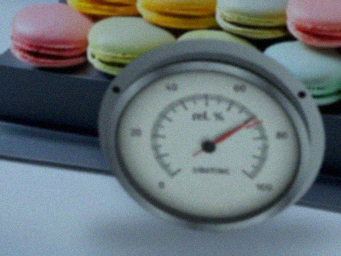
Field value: 70 %
